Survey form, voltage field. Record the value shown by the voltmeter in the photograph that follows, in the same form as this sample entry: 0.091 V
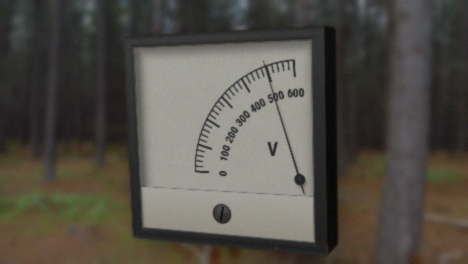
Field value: 500 V
